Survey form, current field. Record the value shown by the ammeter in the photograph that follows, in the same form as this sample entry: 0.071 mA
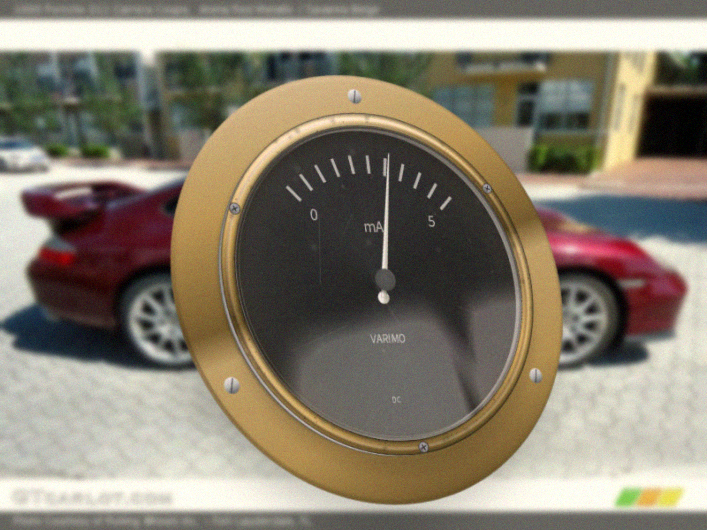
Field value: 3 mA
